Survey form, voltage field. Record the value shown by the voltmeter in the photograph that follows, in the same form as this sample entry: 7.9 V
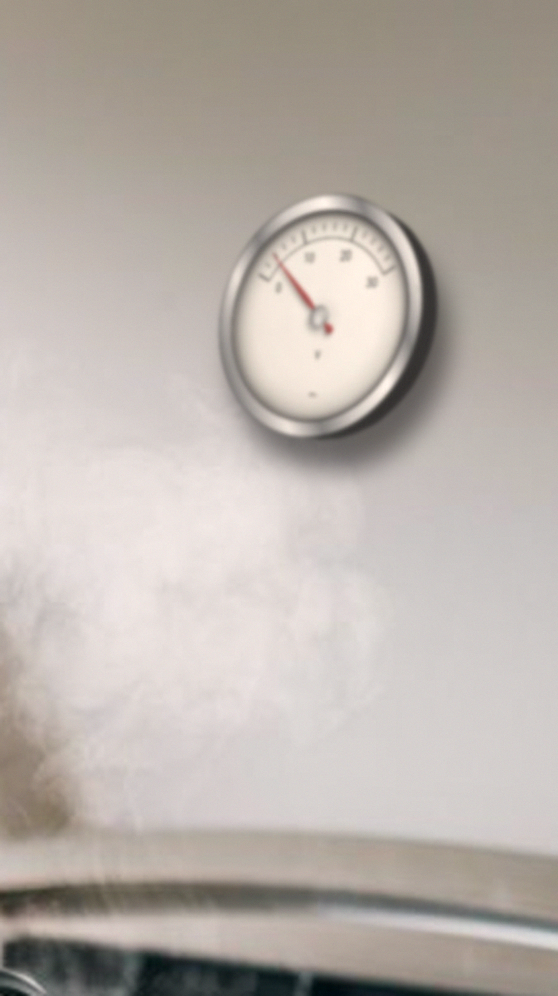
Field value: 4 V
